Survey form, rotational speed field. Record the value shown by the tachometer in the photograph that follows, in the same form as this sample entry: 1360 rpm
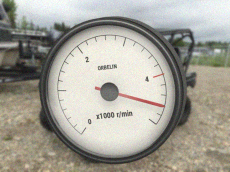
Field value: 4600 rpm
